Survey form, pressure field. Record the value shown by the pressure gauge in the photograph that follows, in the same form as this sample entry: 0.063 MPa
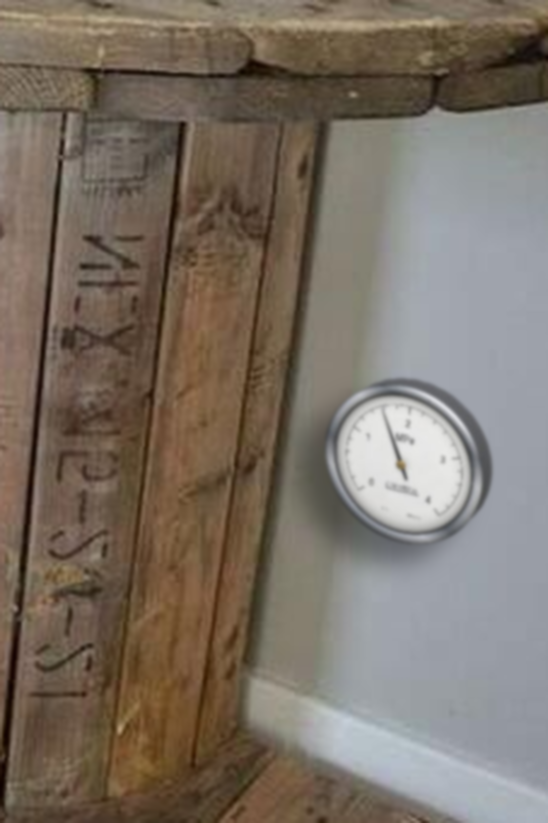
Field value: 1.6 MPa
